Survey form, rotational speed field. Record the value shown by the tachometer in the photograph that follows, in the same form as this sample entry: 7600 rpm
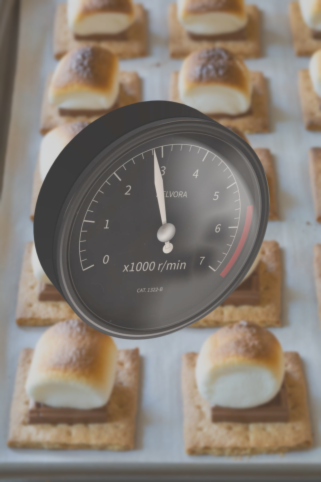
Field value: 2800 rpm
